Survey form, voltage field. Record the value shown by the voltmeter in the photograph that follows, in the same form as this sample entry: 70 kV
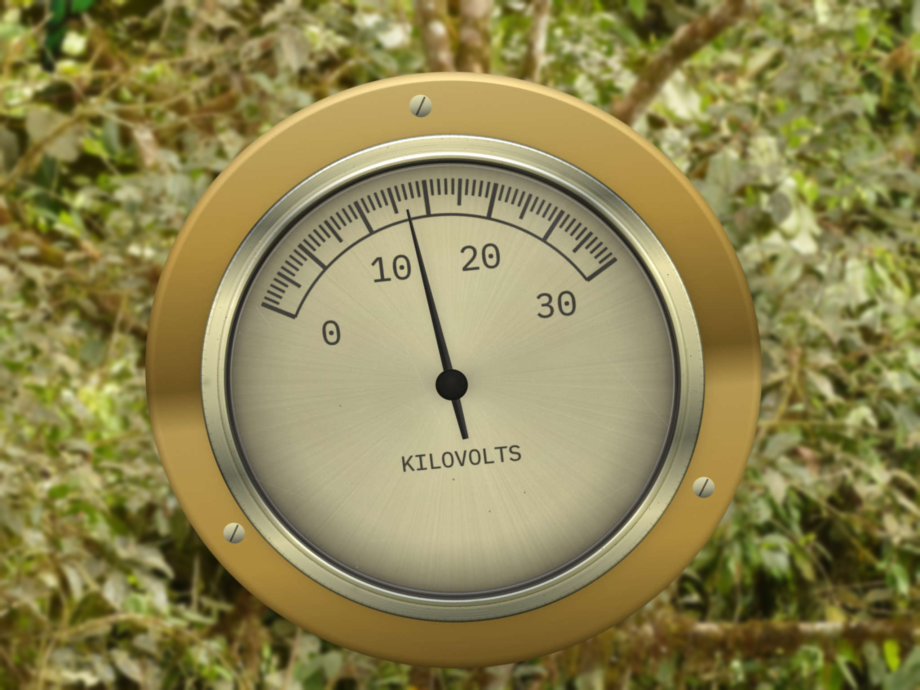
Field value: 13.5 kV
